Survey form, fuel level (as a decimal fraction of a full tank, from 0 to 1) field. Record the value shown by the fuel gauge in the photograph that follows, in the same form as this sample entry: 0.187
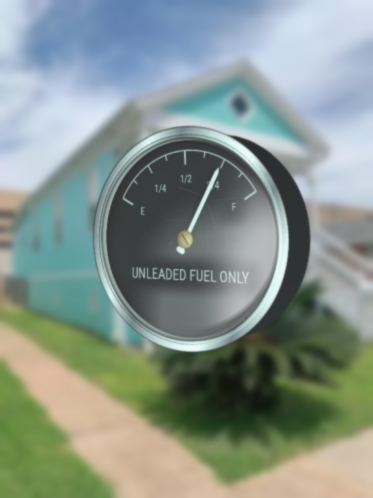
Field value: 0.75
